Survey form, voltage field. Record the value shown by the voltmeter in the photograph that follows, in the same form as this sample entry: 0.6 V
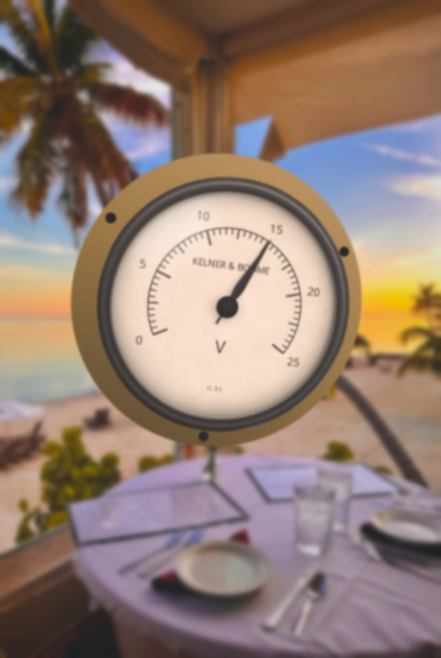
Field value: 15 V
